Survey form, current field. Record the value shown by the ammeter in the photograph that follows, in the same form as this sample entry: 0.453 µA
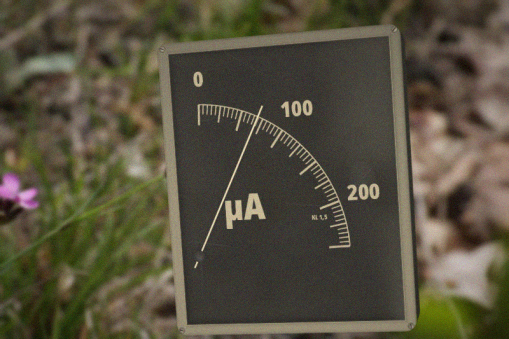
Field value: 70 µA
